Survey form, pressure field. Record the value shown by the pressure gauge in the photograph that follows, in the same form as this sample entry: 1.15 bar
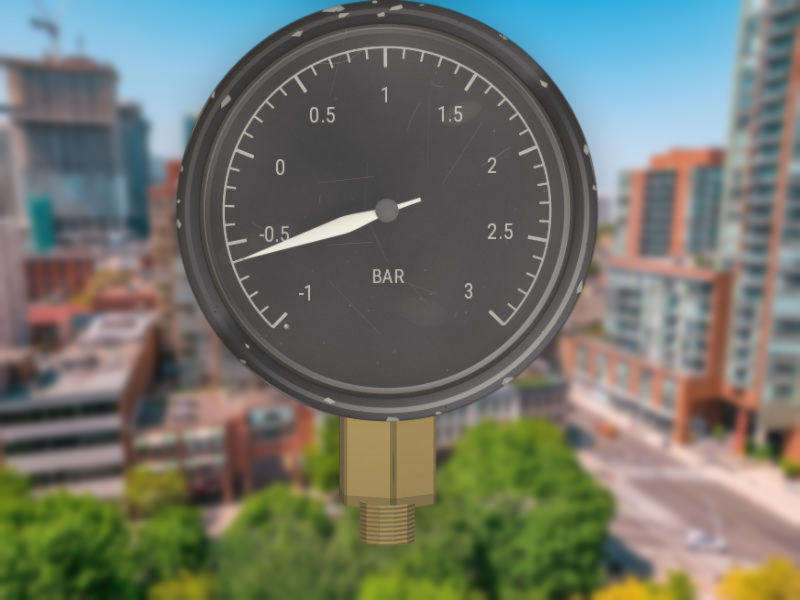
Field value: -0.6 bar
